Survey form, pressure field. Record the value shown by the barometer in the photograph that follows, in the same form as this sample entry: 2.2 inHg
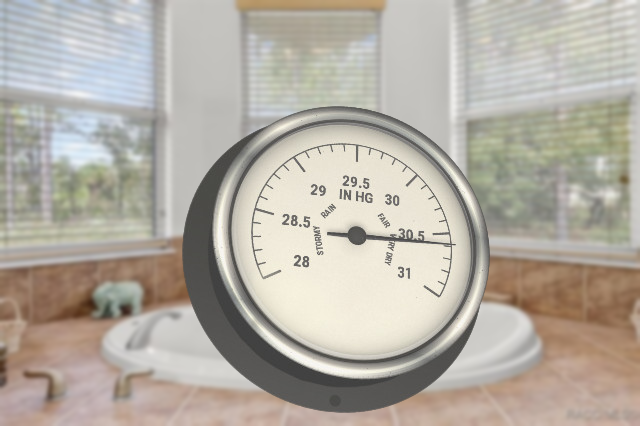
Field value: 30.6 inHg
